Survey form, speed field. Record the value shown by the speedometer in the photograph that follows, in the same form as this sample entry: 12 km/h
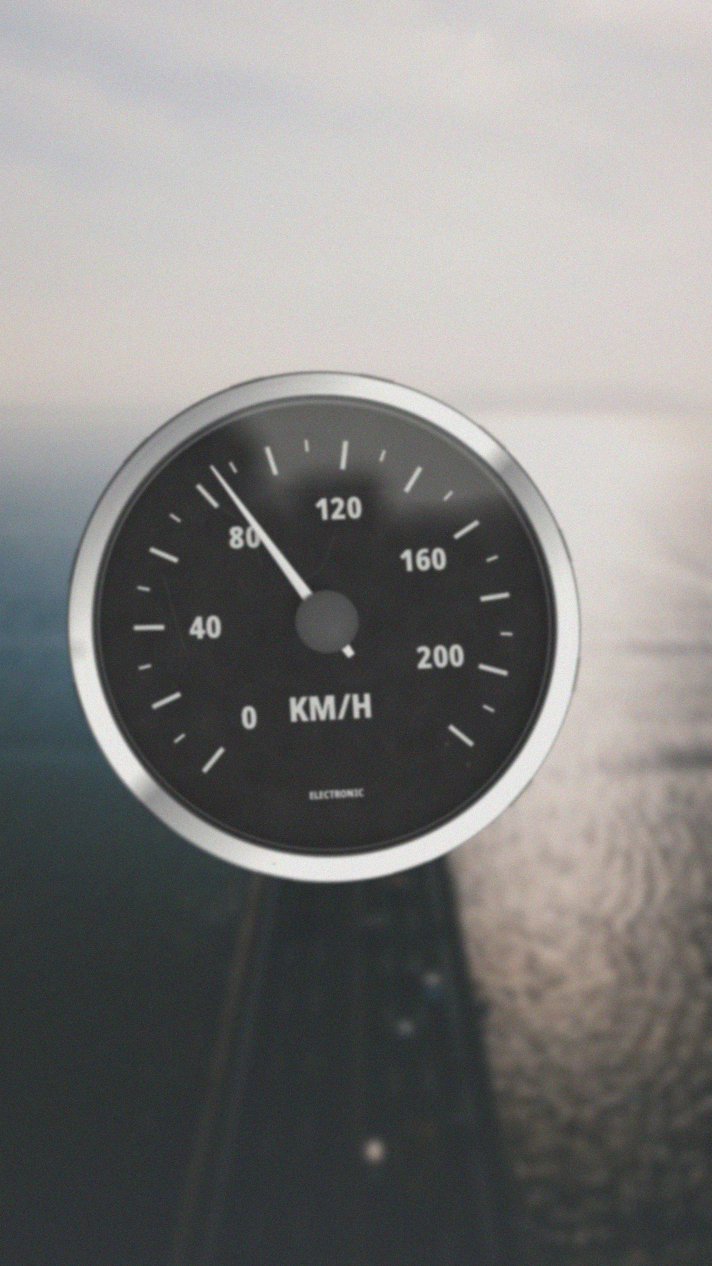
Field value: 85 km/h
